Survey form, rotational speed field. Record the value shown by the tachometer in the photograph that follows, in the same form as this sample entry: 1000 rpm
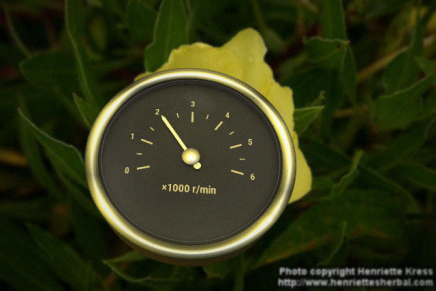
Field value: 2000 rpm
